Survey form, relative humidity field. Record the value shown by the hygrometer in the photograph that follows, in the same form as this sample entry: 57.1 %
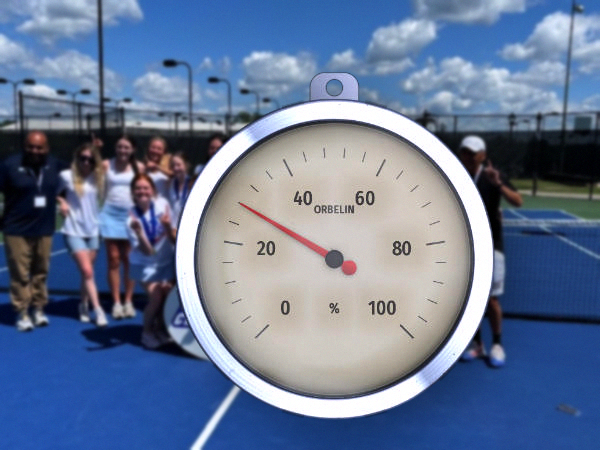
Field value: 28 %
